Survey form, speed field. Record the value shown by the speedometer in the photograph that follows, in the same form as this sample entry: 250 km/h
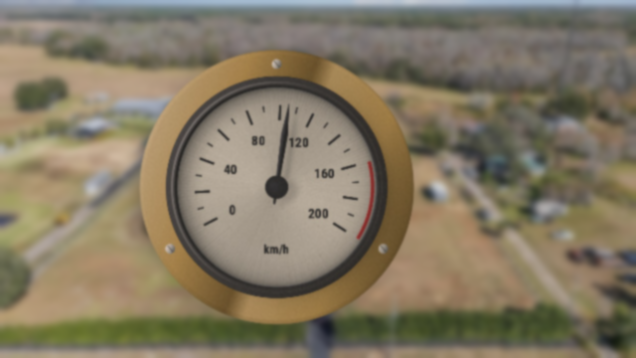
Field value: 105 km/h
